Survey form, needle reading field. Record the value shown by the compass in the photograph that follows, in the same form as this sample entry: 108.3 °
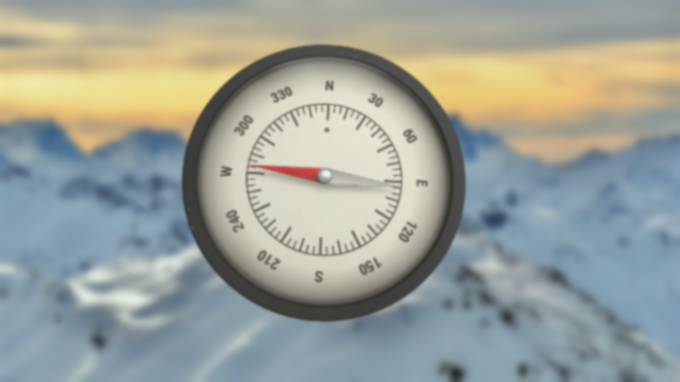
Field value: 275 °
